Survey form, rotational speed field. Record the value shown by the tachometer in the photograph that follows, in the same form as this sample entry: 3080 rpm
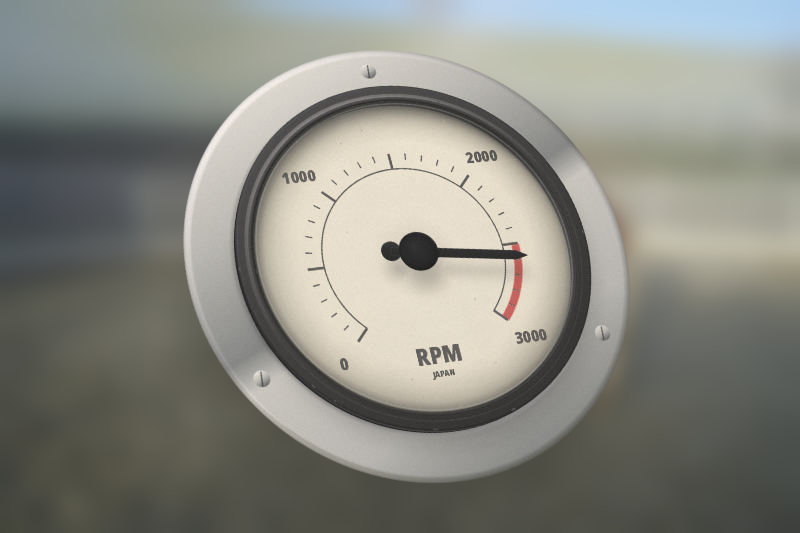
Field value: 2600 rpm
